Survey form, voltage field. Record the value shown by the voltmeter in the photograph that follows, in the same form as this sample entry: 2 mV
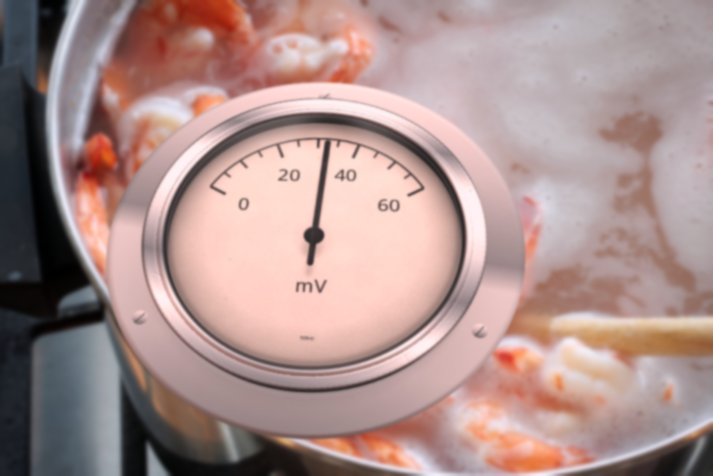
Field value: 32.5 mV
